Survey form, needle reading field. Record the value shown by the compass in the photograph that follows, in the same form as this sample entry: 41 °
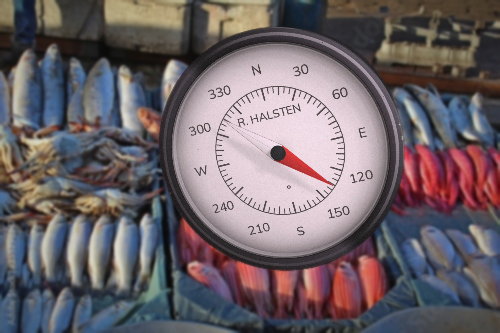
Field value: 135 °
